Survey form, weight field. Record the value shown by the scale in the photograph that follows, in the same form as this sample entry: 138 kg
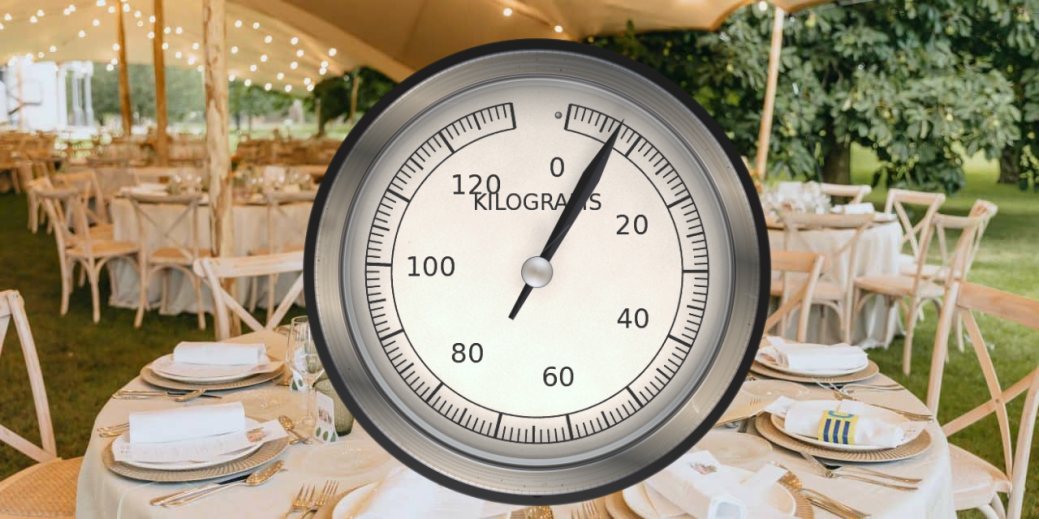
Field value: 7 kg
